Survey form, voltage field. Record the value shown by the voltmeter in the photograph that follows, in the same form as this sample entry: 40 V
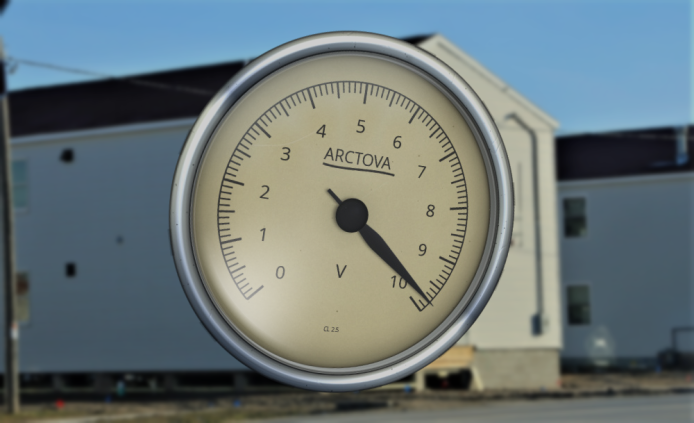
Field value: 9.8 V
